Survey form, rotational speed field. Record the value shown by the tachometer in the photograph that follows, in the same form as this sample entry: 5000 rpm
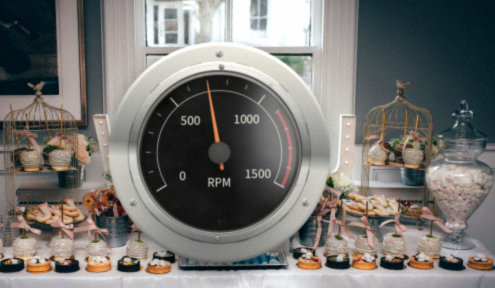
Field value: 700 rpm
